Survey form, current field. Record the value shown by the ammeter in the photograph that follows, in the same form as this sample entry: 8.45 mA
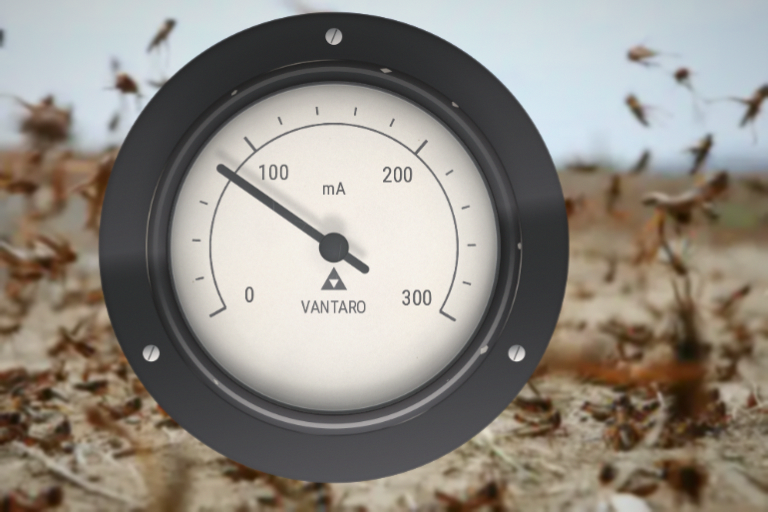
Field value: 80 mA
